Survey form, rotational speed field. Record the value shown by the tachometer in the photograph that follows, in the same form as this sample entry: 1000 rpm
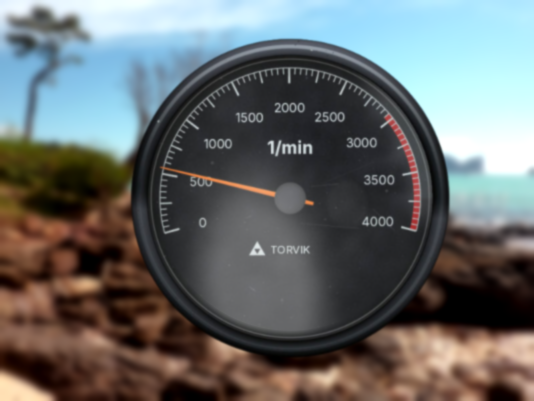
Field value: 550 rpm
